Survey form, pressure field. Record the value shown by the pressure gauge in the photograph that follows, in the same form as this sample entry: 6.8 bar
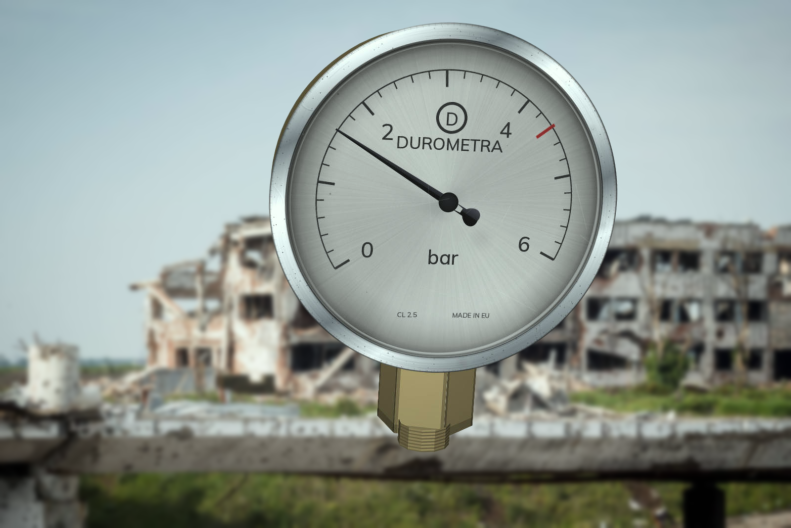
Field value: 1.6 bar
